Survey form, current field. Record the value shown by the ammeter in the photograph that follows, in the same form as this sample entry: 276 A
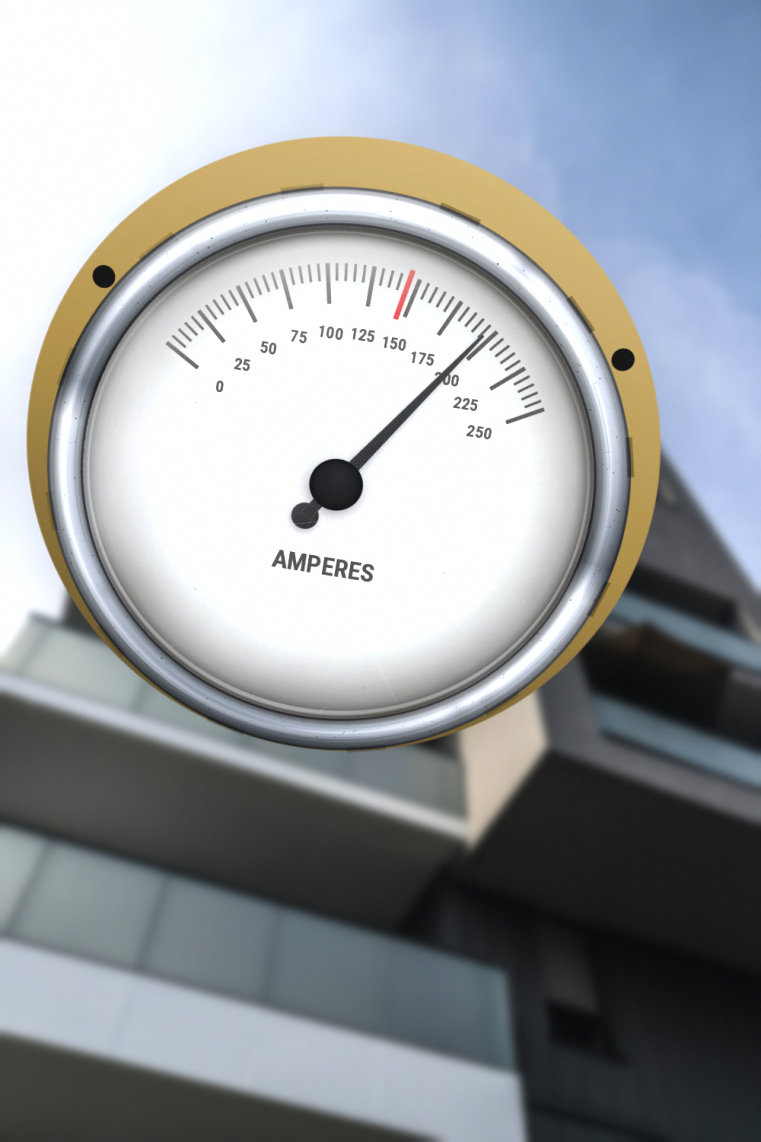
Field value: 195 A
